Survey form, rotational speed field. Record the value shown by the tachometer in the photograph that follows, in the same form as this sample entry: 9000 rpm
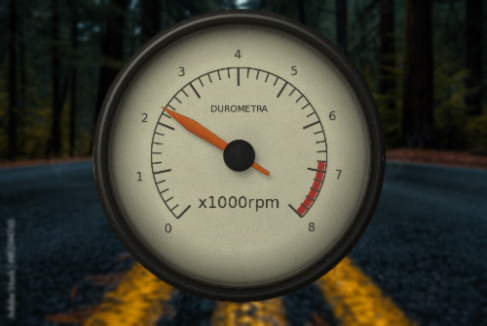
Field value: 2300 rpm
